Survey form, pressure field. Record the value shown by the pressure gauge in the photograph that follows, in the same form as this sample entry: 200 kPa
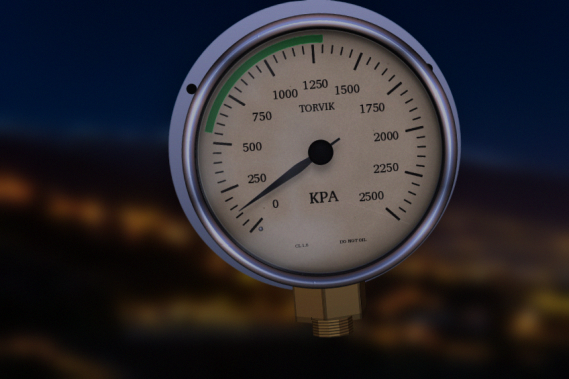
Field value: 125 kPa
